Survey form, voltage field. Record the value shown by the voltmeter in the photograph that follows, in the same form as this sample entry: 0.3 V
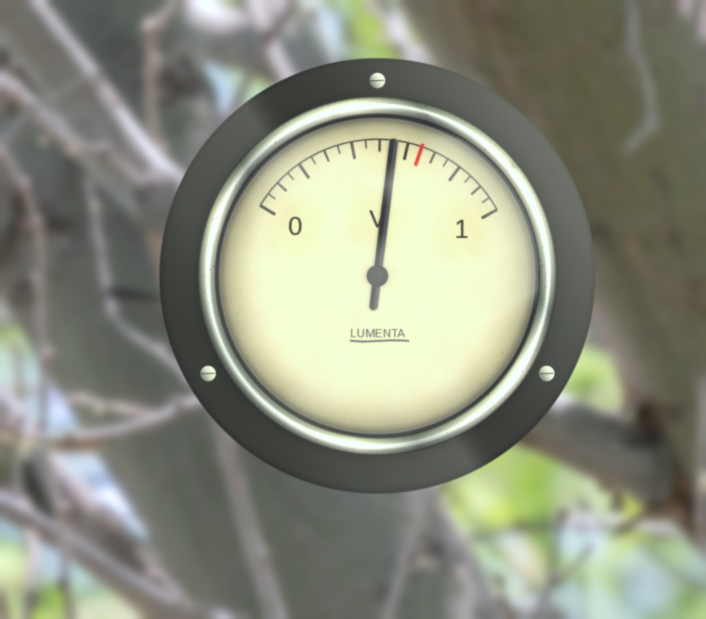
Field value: 0.55 V
